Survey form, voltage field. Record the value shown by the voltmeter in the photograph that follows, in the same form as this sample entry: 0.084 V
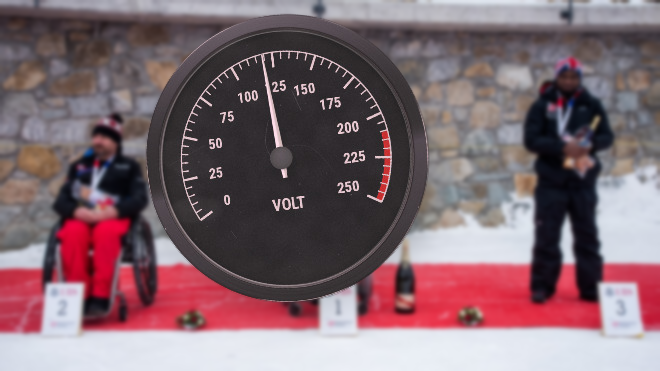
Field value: 120 V
